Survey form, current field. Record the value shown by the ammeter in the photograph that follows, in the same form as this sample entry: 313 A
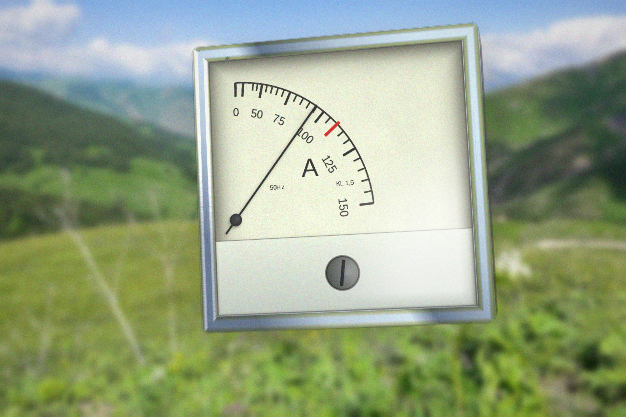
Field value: 95 A
